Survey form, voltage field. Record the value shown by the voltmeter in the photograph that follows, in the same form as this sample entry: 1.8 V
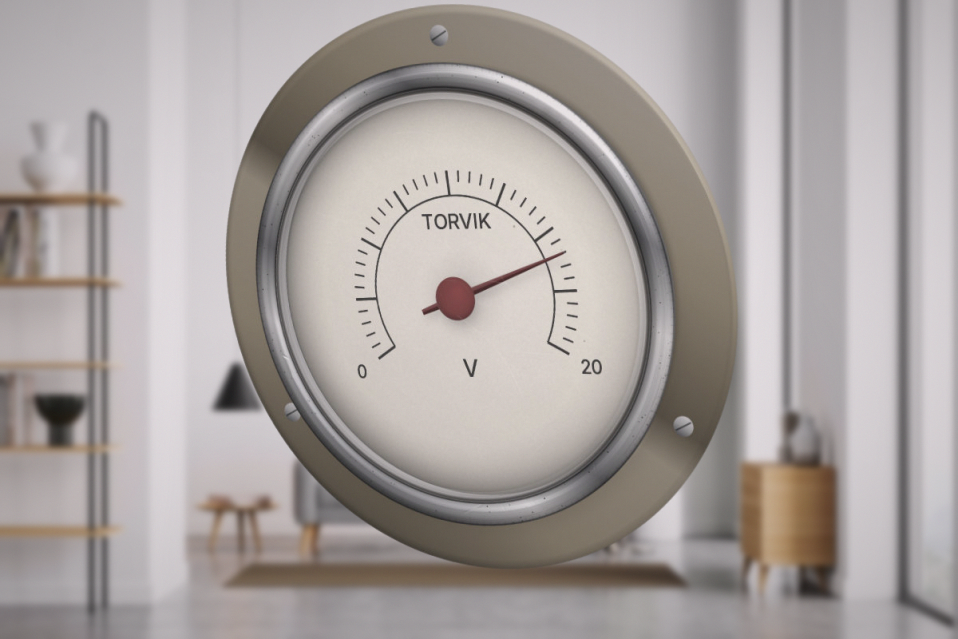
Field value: 16 V
